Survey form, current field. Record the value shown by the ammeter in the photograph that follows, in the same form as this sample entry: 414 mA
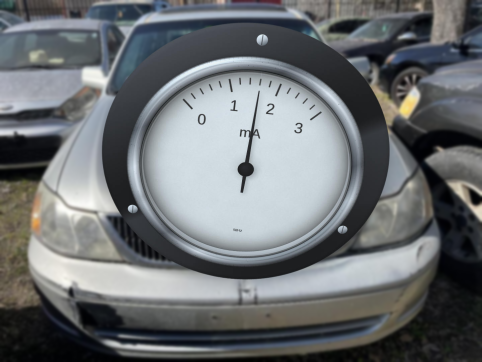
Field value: 1.6 mA
